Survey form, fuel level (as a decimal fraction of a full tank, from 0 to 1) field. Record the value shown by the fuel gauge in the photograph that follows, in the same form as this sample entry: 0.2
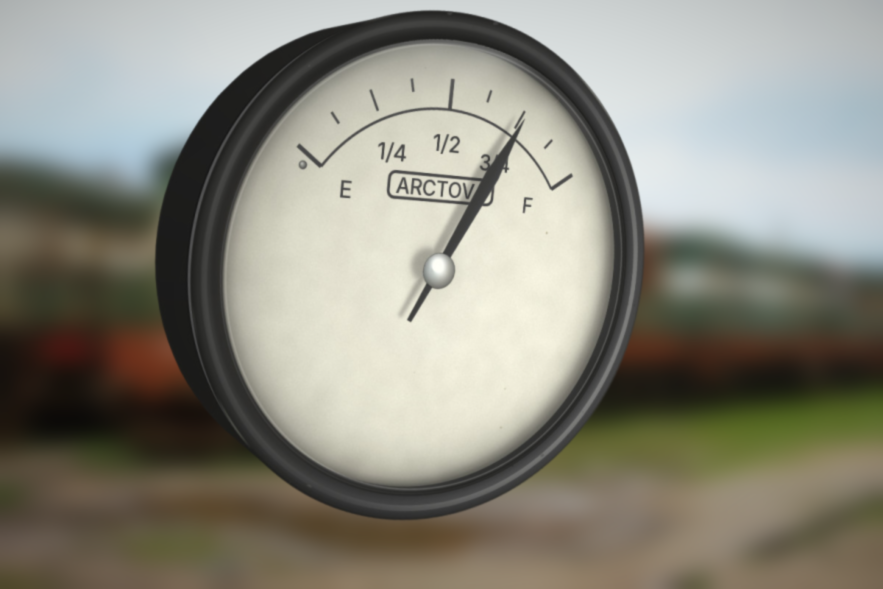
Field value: 0.75
